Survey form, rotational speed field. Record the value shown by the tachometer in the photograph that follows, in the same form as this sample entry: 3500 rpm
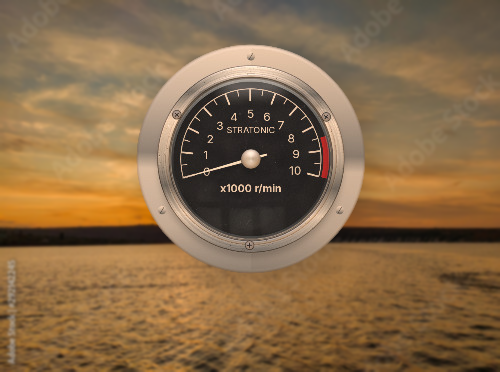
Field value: 0 rpm
